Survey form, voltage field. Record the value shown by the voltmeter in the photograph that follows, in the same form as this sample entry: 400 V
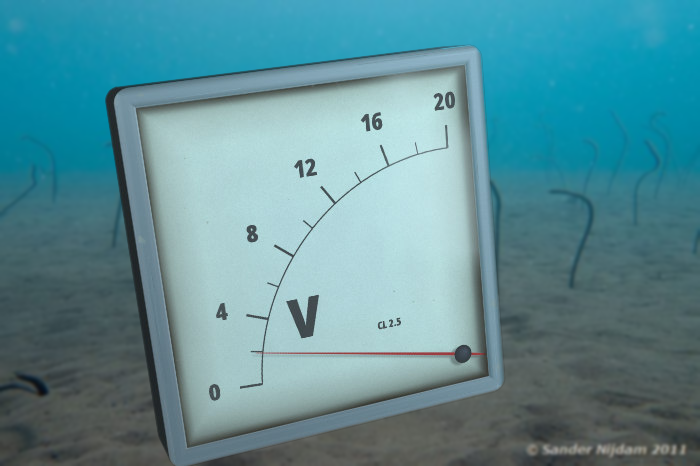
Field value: 2 V
